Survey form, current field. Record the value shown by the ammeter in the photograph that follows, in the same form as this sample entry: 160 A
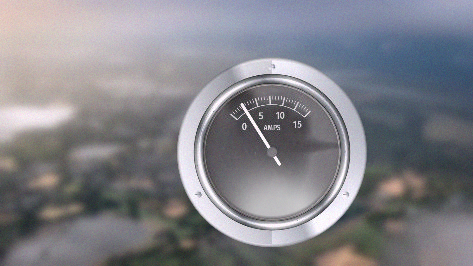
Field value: 2.5 A
